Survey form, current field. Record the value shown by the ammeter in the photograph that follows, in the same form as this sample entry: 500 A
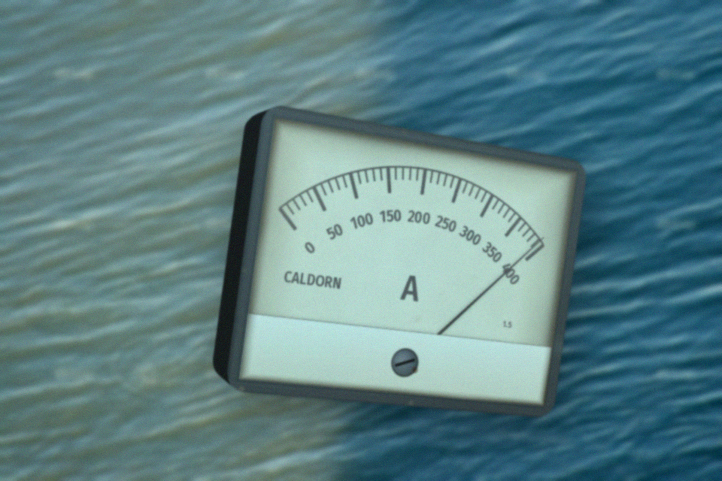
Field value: 390 A
